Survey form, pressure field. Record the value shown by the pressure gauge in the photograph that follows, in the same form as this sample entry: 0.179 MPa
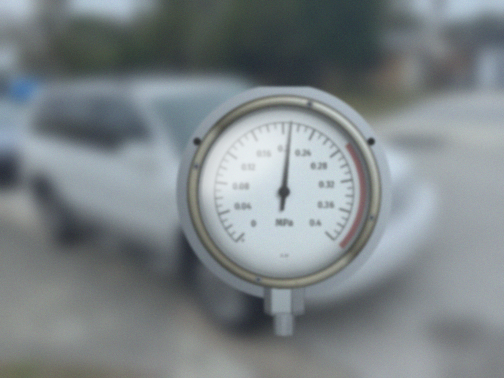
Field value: 0.21 MPa
